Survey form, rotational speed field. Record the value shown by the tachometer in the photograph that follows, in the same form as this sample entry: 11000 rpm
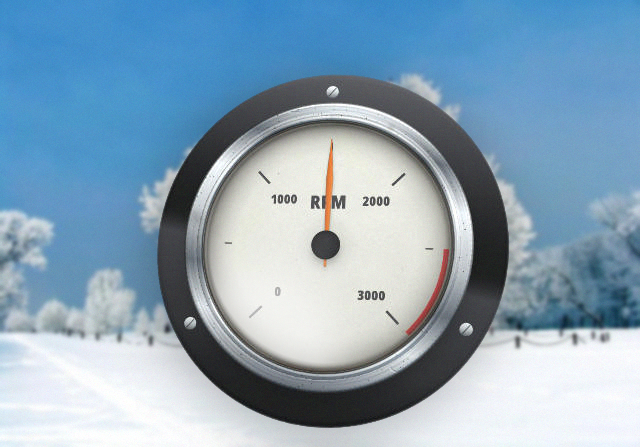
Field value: 1500 rpm
